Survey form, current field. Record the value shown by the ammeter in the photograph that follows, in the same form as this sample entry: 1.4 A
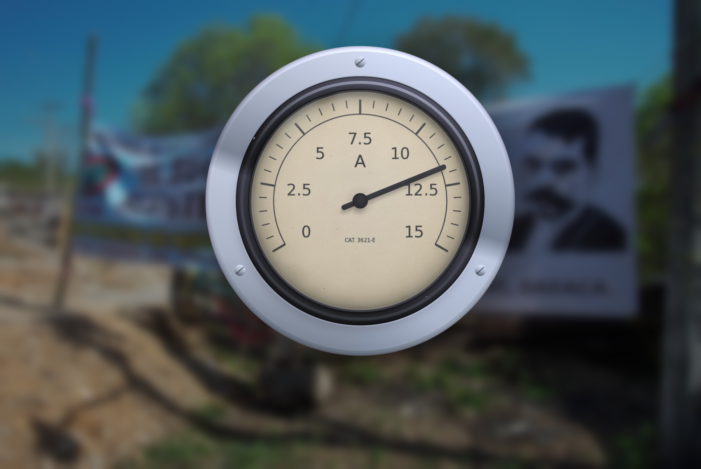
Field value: 11.75 A
